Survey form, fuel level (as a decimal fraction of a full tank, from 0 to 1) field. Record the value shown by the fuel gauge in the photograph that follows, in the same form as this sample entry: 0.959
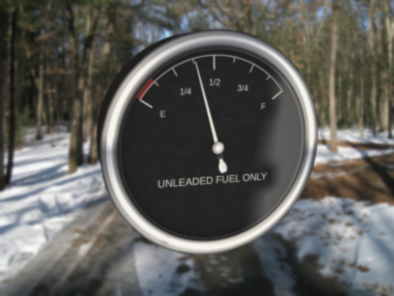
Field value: 0.375
